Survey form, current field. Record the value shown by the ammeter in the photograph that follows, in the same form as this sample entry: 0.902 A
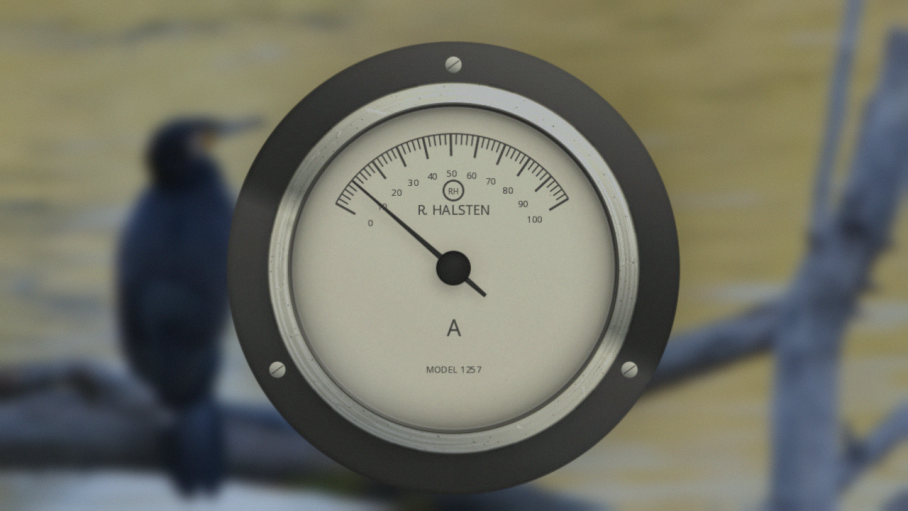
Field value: 10 A
